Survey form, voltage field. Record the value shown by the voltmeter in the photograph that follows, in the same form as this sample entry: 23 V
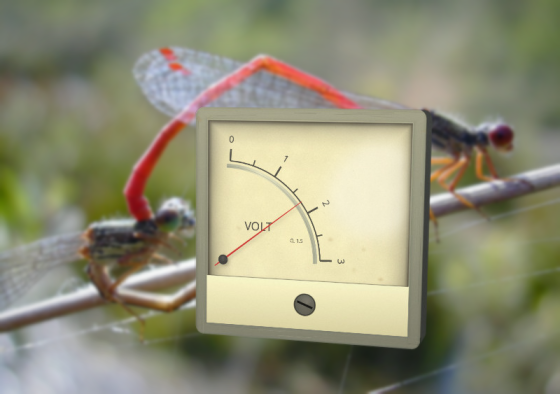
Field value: 1.75 V
